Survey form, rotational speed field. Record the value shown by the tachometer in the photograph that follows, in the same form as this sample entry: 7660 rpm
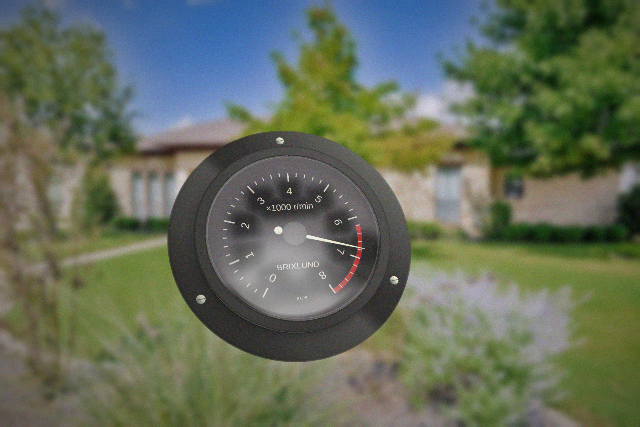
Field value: 6800 rpm
